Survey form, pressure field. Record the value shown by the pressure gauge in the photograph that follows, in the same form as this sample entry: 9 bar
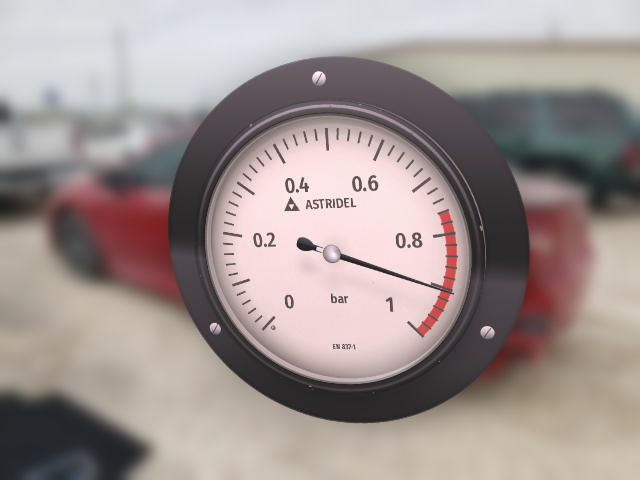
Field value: 0.9 bar
